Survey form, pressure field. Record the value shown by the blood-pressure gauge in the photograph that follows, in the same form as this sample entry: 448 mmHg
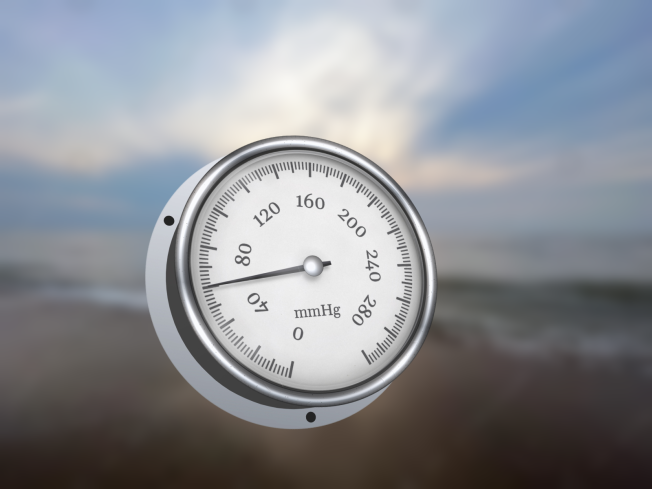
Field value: 60 mmHg
